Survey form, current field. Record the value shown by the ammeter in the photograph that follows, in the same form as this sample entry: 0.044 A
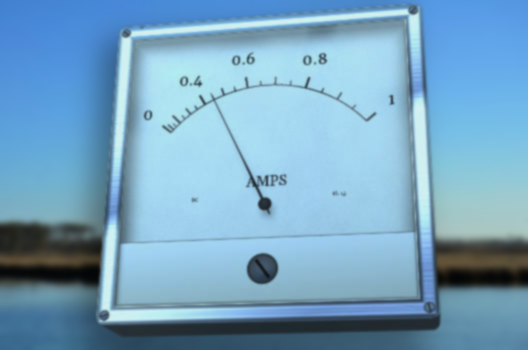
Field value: 0.45 A
